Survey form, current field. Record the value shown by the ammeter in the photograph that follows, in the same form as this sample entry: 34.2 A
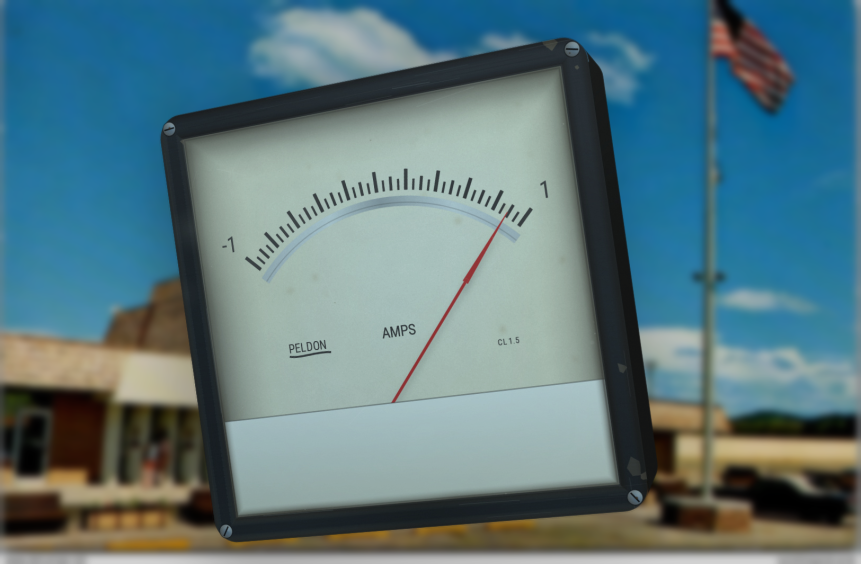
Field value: 0.9 A
